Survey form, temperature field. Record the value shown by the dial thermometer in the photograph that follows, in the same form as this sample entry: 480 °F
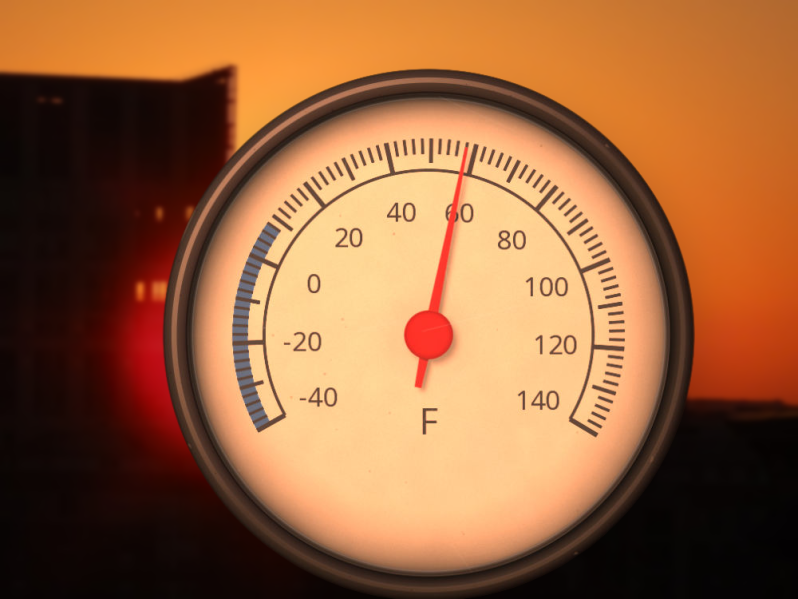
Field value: 58 °F
